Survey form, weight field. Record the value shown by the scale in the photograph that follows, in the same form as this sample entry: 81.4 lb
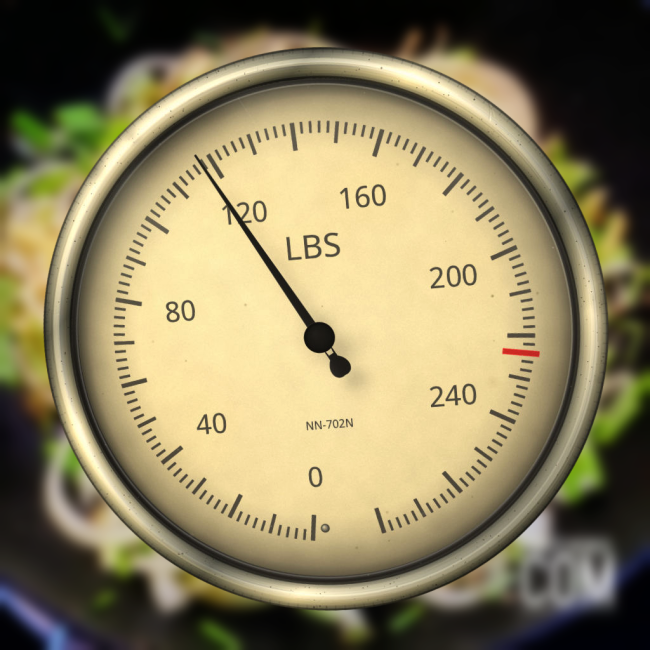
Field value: 118 lb
